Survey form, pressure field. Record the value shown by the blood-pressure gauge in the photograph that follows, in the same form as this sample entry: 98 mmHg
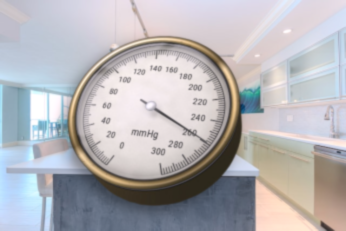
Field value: 260 mmHg
